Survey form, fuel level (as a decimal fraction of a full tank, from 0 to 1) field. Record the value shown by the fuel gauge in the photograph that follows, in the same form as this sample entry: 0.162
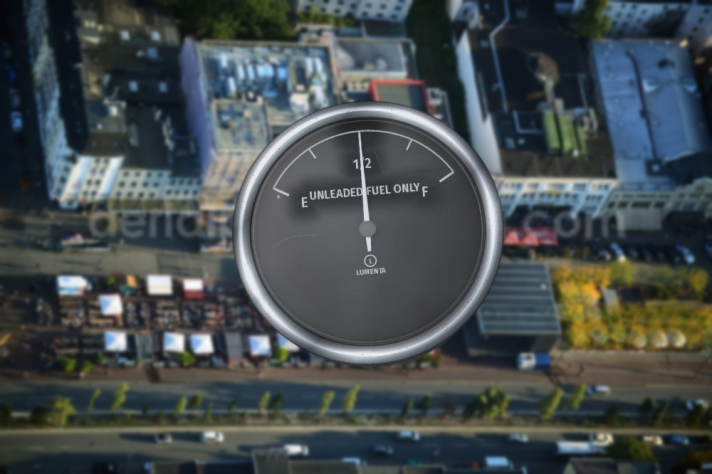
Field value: 0.5
